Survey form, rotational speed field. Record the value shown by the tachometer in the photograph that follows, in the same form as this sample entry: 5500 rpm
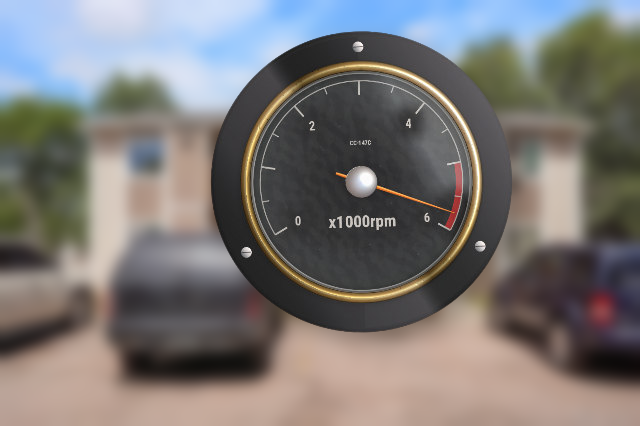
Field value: 5750 rpm
